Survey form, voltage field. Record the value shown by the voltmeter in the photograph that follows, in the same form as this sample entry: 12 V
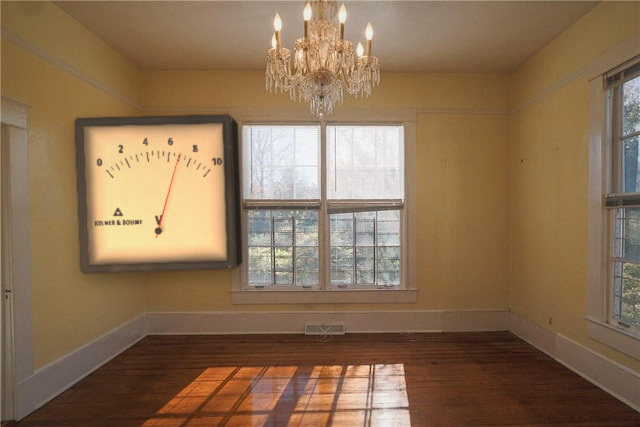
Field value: 7 V
